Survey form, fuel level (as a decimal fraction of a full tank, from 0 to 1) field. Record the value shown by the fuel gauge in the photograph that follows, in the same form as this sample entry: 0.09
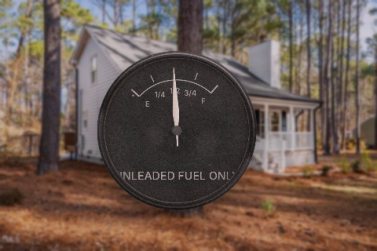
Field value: 0.5
